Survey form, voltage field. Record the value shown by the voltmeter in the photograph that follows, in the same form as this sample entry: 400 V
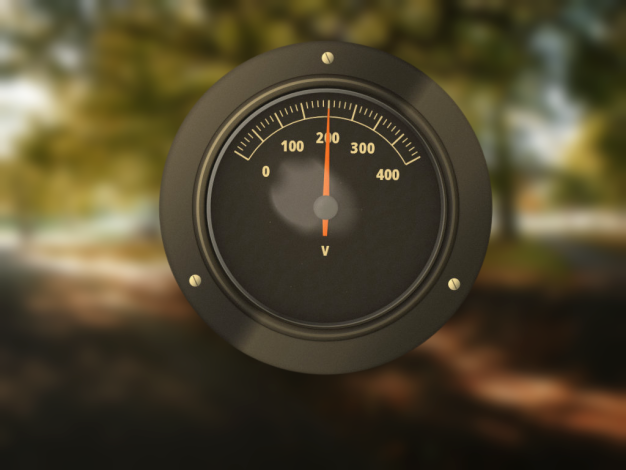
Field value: 200 V
